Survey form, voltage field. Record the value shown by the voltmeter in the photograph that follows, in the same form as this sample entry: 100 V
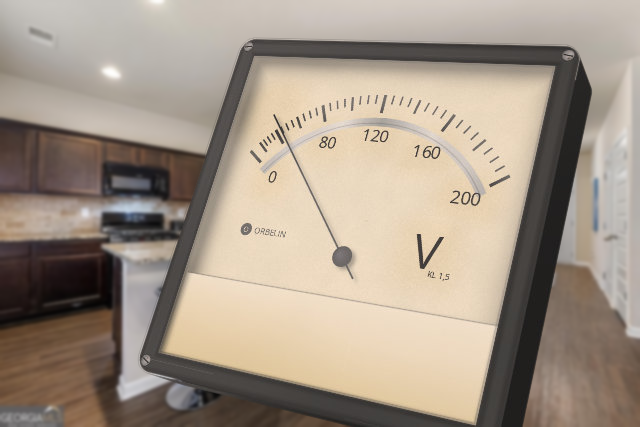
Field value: 45 V
